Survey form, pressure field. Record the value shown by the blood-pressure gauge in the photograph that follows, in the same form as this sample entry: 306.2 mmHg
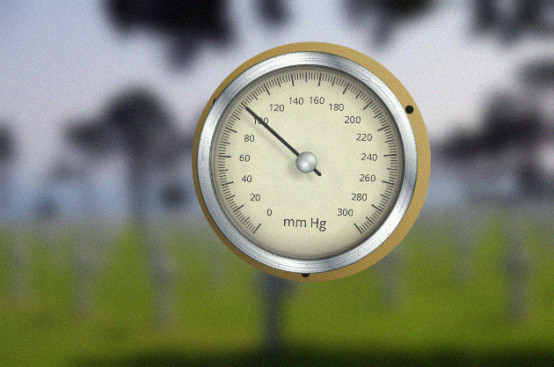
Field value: 100 mmHg
